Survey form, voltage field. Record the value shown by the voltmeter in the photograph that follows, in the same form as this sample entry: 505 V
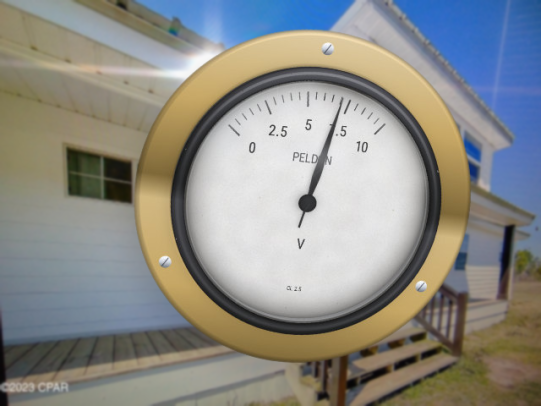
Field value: 7 V
